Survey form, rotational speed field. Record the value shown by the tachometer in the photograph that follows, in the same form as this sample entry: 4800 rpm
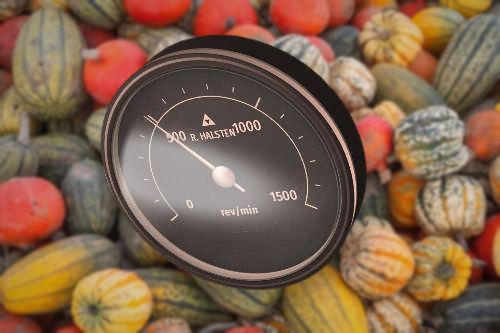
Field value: 500 rpm
